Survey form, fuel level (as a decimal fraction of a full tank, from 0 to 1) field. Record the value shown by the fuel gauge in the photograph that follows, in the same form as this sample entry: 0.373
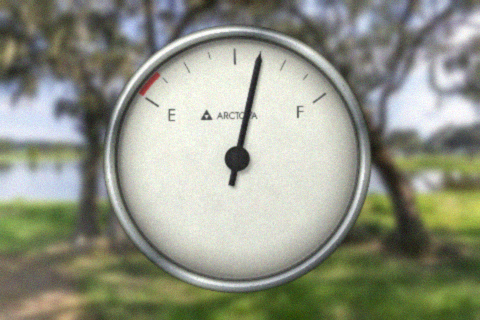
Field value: 0.625
